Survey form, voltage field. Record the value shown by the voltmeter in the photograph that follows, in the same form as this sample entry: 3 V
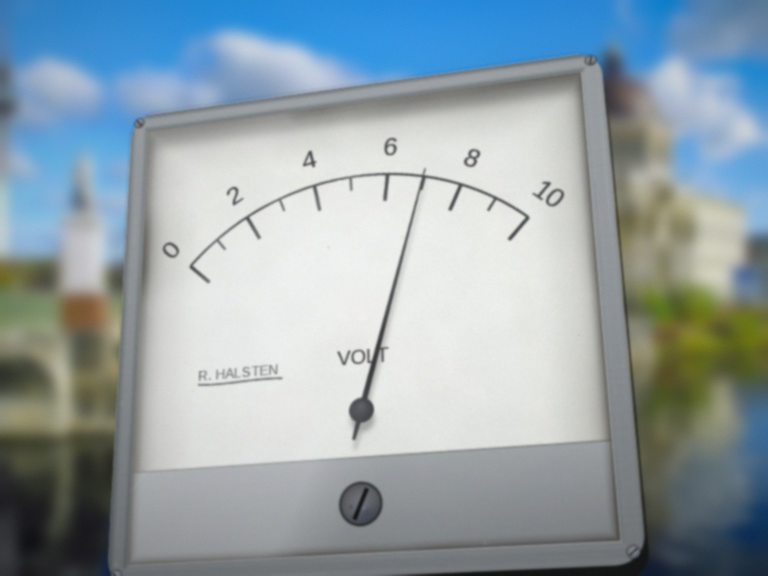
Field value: 7 V
